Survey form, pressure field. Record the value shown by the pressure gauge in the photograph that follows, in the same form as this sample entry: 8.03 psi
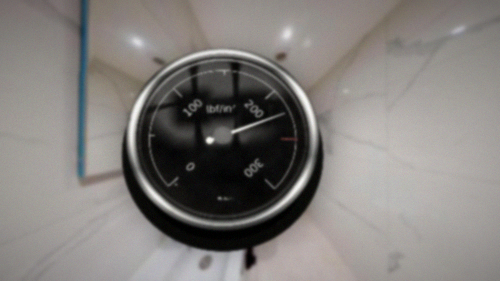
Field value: 225 psi
